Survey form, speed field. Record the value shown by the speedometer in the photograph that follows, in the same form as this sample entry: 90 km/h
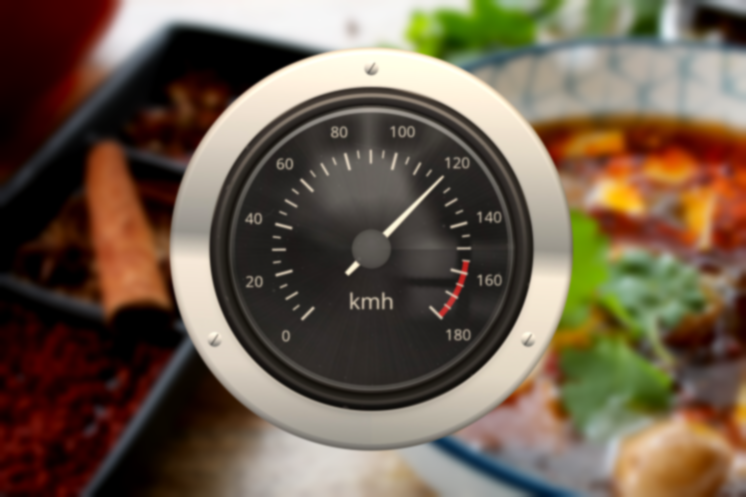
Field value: 120 km/h
